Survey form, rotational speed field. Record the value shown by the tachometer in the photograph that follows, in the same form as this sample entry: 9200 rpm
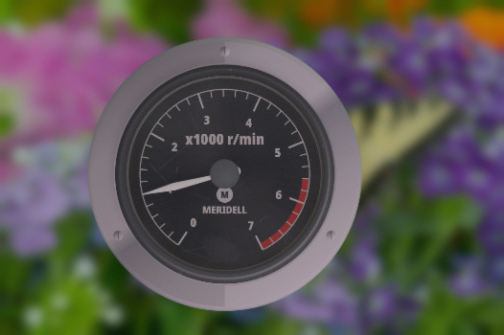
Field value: 1000 rpm
